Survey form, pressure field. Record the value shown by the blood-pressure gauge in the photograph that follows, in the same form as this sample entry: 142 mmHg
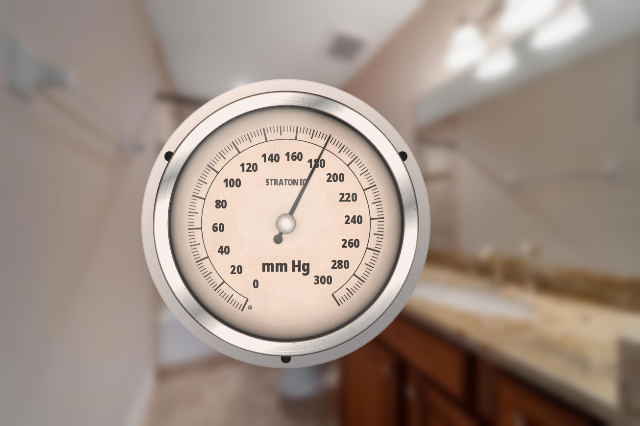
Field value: 180 mmHg
